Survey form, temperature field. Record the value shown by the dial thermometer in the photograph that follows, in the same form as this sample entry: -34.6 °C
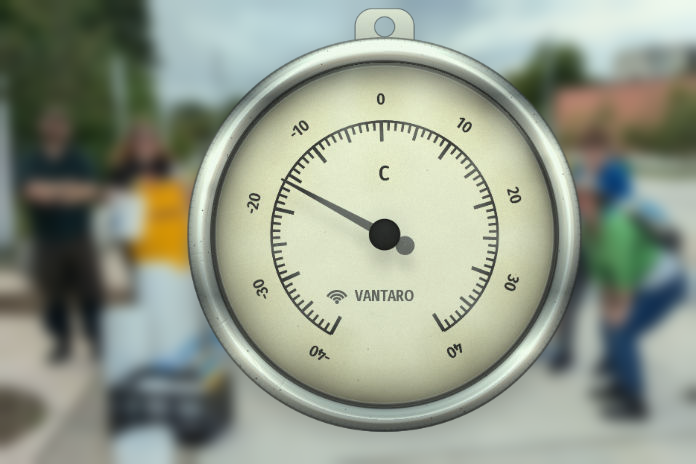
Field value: -16 °C
